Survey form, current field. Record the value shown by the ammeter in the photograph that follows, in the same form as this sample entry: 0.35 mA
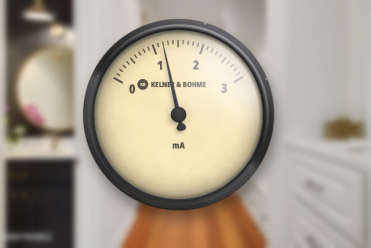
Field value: 1.2 mA
